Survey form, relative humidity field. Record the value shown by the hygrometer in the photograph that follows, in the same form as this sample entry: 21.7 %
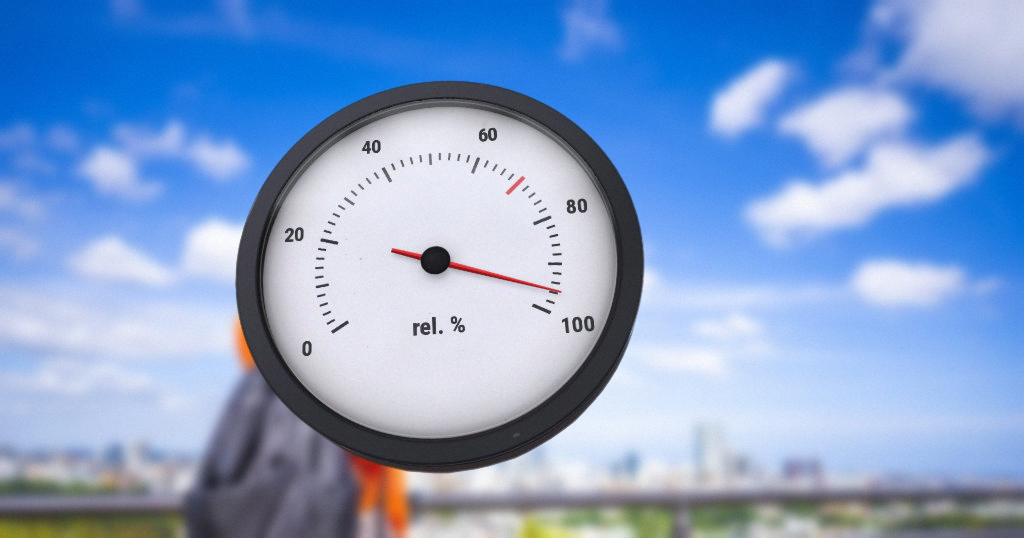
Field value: 96 %
